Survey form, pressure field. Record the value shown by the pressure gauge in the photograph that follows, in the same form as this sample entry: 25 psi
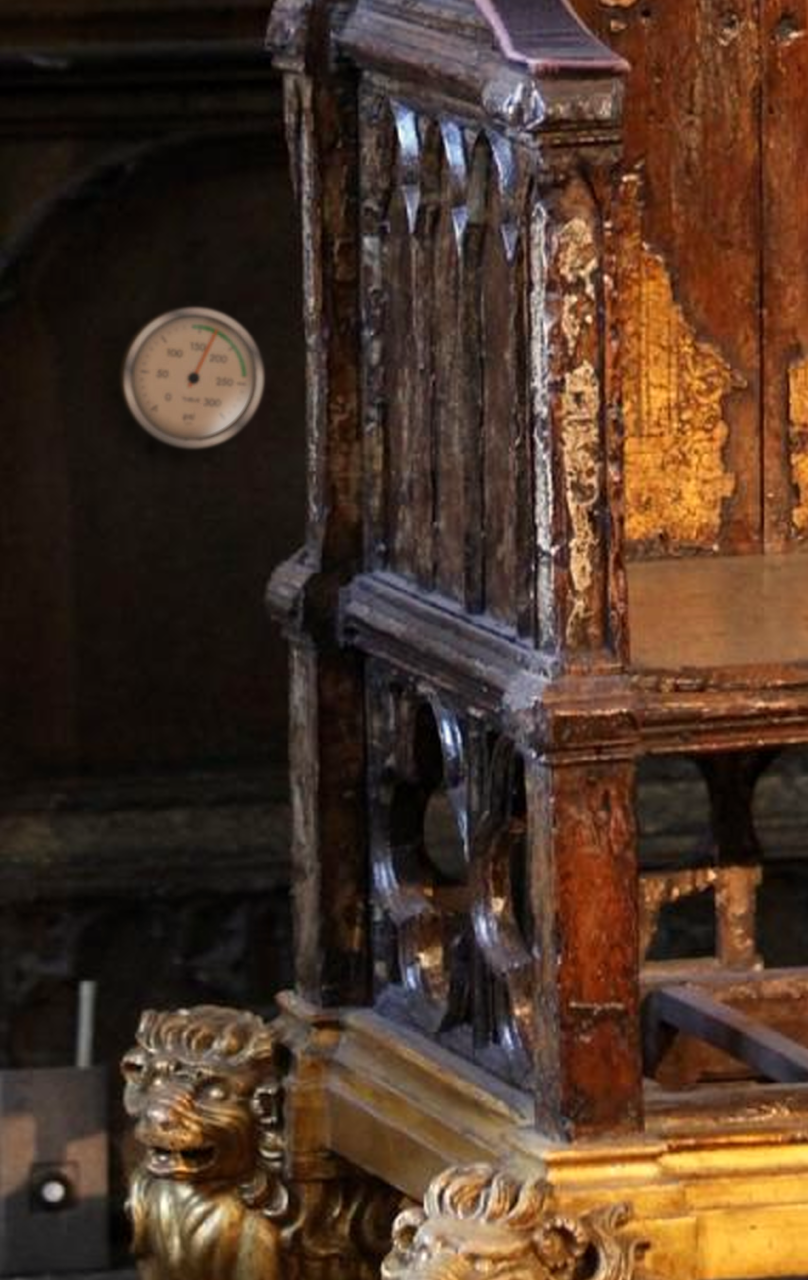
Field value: 170 psi
